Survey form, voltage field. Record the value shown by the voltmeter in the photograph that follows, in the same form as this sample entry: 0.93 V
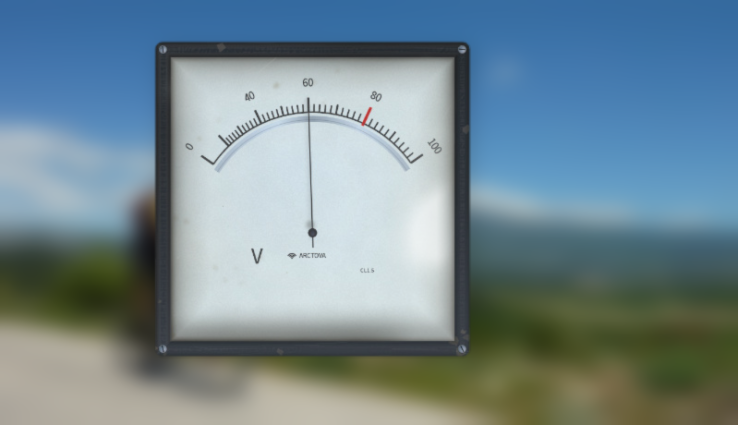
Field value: 60 V
